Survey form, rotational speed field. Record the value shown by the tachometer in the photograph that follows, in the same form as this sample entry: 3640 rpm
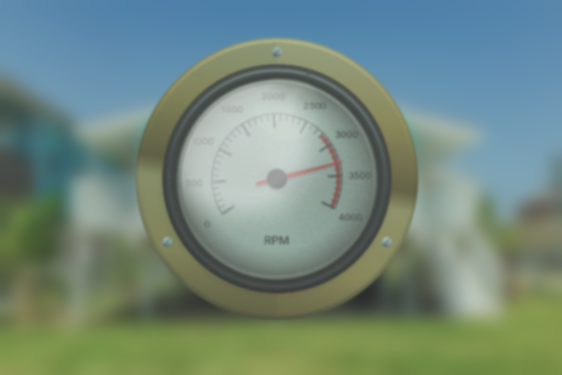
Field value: 3300 rpm
